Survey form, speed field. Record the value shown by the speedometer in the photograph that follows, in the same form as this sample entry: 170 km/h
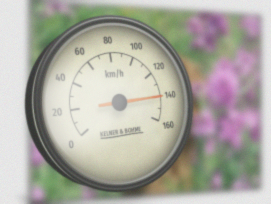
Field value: 140 km/h
